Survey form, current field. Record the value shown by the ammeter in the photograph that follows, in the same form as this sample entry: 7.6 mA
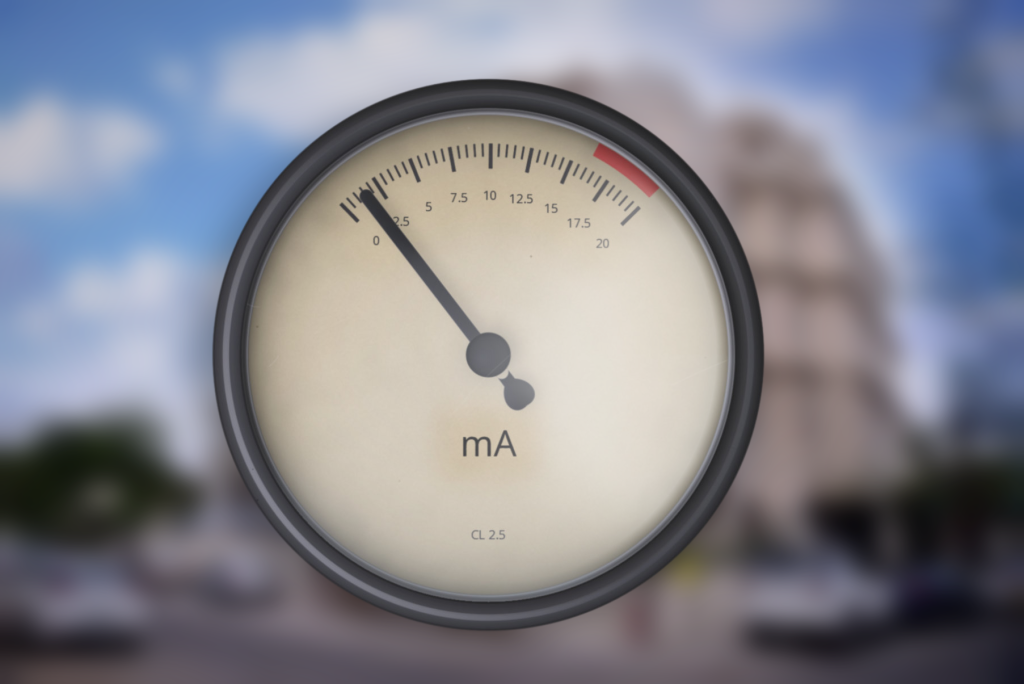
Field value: 1.5 mA
